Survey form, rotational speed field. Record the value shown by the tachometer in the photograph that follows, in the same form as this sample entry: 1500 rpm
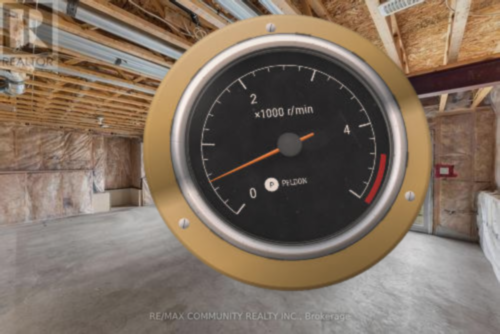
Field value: 500 rpm
